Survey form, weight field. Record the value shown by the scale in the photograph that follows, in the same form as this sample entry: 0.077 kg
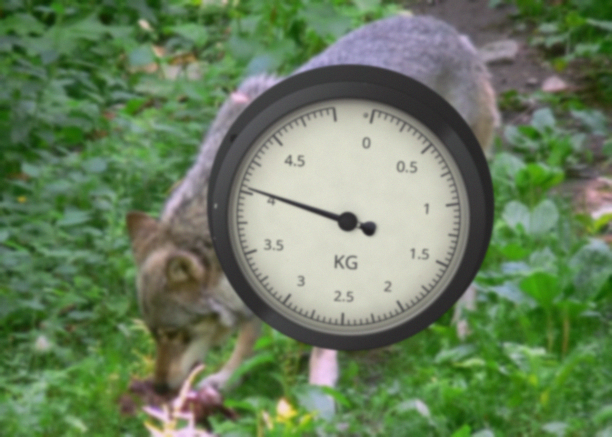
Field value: 4.05 kg
